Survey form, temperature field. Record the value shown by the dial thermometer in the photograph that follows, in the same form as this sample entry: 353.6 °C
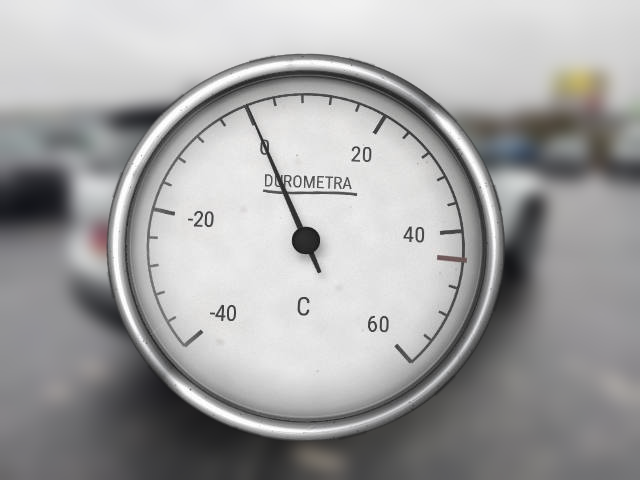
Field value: 0 °C
